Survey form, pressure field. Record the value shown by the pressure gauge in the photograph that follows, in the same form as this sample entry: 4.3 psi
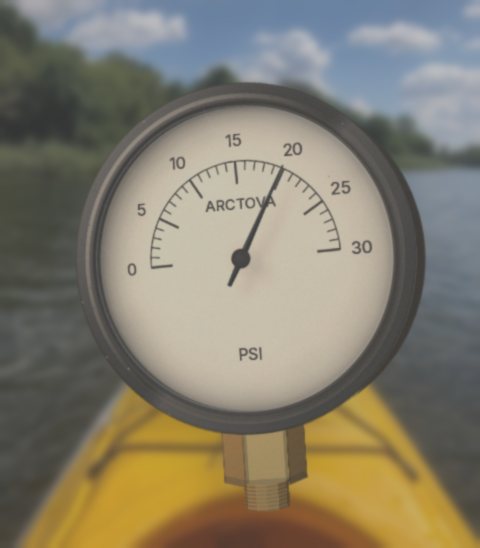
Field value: 20 psi
